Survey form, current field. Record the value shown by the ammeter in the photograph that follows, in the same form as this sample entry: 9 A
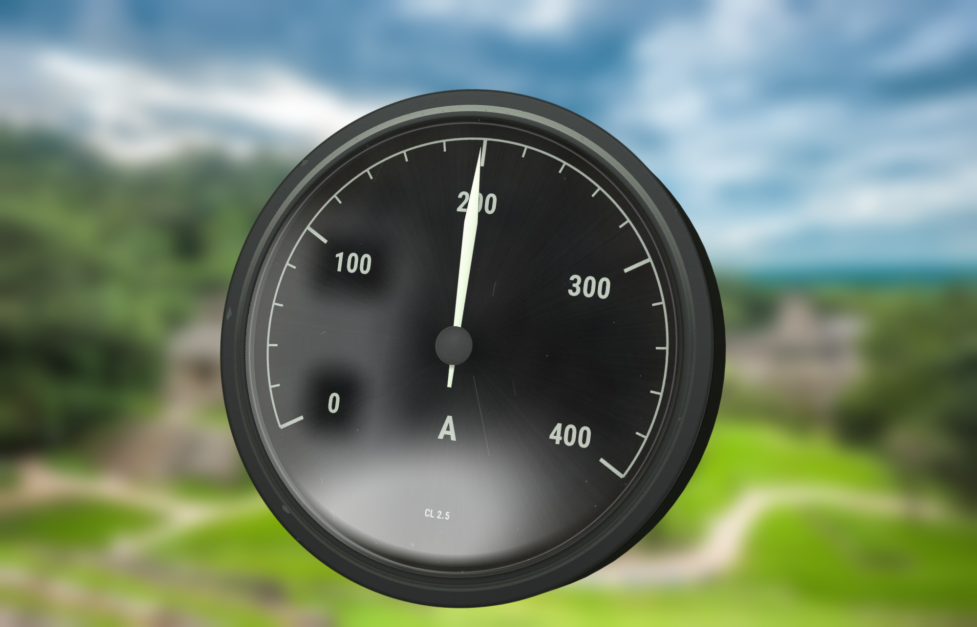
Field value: 200 A
